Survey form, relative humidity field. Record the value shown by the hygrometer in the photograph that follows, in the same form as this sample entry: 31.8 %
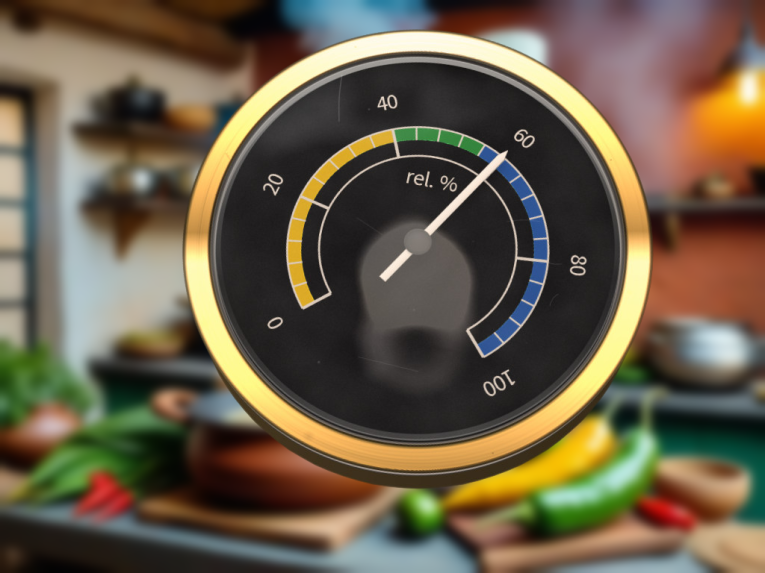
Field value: 60 %
